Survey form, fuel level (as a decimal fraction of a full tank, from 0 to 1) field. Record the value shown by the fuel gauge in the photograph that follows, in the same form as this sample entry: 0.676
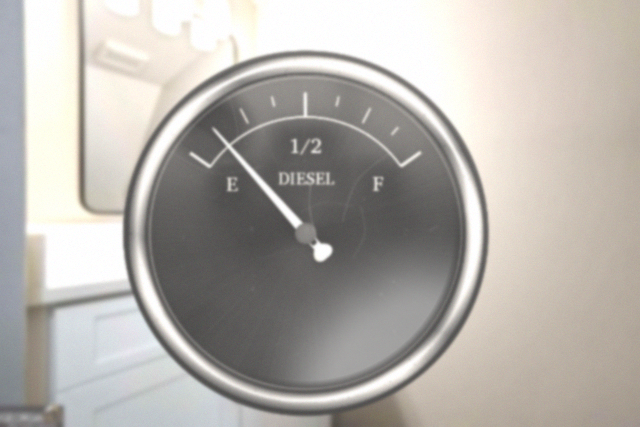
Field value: 0.125
